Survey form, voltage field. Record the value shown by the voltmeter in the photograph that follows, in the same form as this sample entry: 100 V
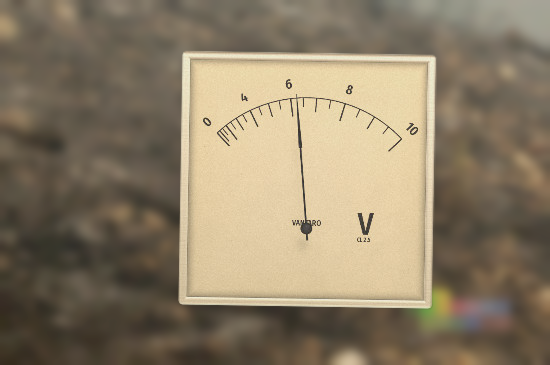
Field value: 6.25 V
